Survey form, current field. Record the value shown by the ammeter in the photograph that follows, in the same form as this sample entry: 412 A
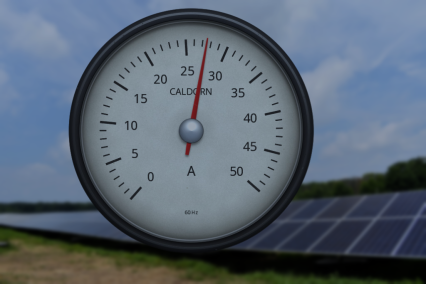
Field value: 27.5 A
